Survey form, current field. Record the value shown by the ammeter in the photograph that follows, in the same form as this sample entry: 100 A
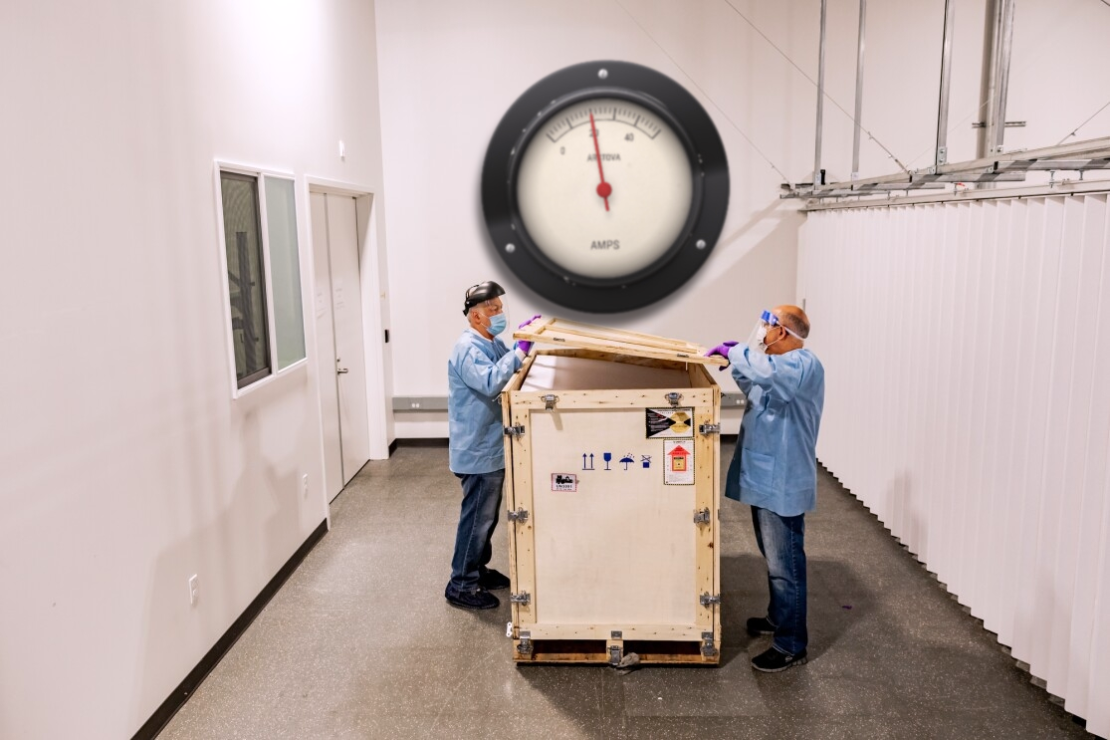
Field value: 20 A
